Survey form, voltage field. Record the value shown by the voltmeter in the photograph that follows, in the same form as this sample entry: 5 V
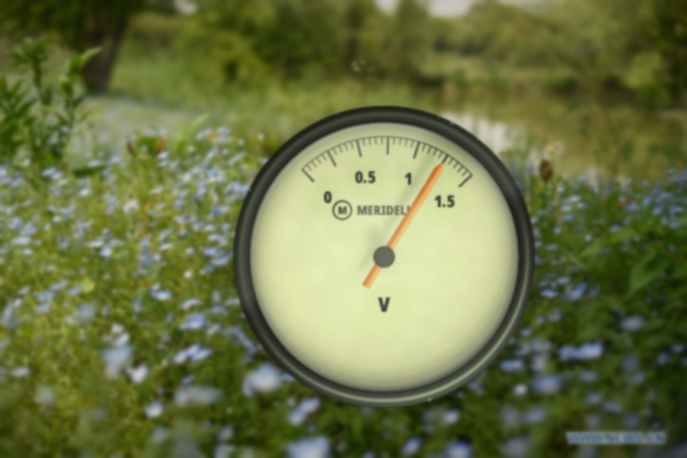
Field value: 1.25 V
